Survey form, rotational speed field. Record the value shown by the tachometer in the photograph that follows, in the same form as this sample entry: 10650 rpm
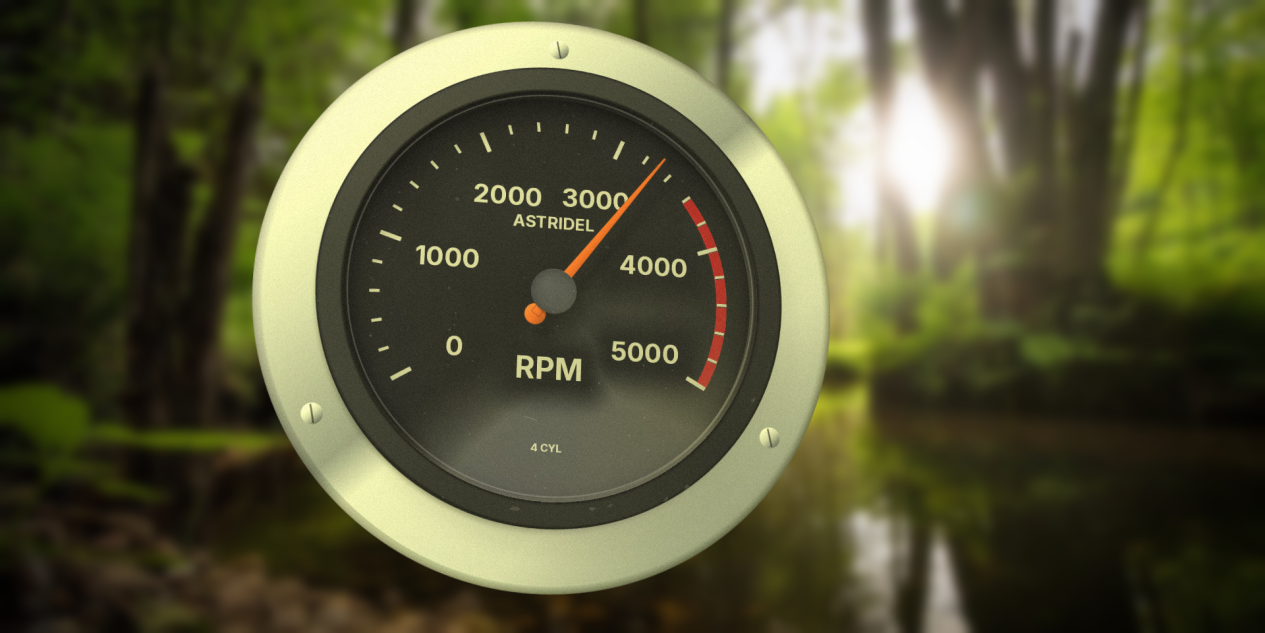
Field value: 3300 rpm
